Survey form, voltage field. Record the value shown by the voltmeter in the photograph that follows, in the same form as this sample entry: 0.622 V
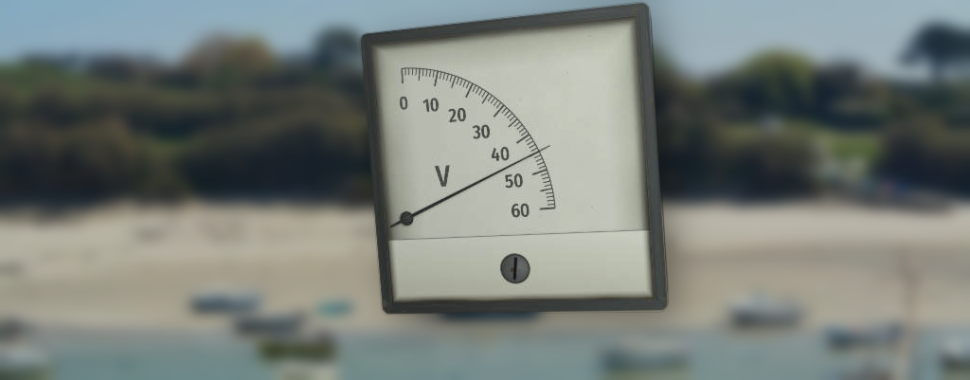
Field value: 45 V
